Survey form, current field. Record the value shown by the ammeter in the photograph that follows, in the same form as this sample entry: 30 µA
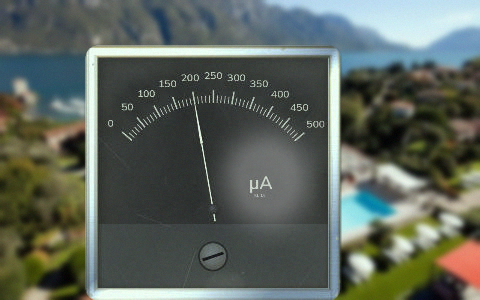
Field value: 200 µA
